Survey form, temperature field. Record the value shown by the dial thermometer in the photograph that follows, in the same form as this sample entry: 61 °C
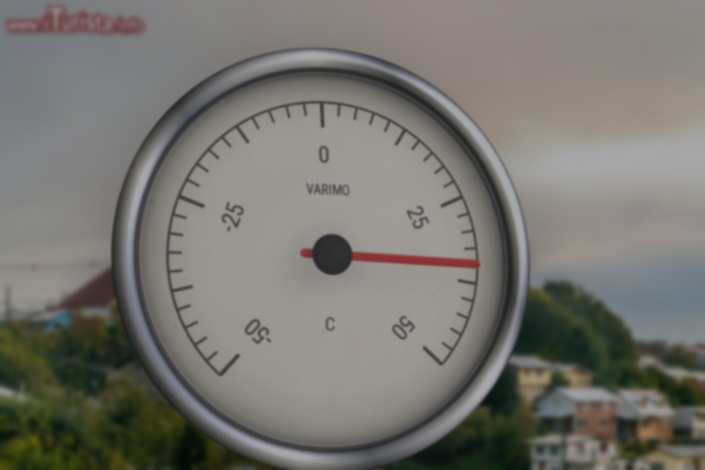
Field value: 35 °C
